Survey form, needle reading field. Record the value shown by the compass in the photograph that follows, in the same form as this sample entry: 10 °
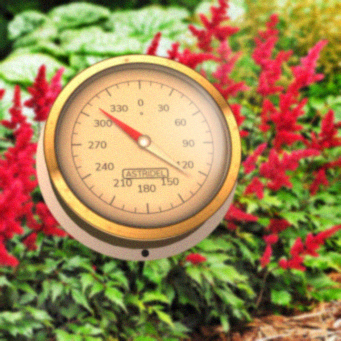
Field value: 310 °
